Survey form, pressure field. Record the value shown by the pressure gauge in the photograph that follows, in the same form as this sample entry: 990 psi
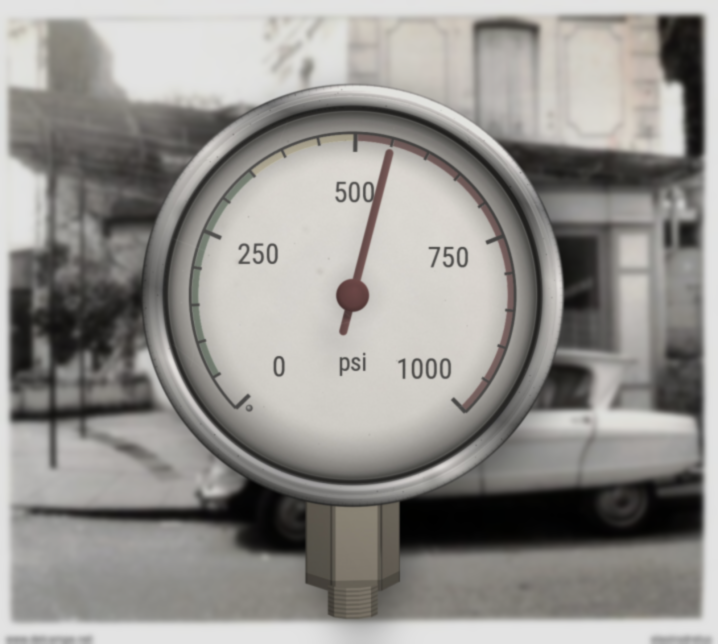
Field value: 550 psi
